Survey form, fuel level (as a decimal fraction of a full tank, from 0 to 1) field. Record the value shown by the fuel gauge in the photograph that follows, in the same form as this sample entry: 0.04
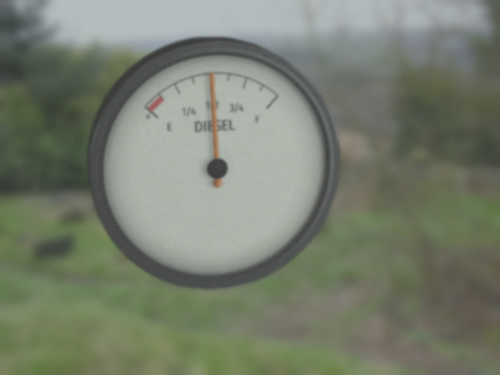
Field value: 0.5
